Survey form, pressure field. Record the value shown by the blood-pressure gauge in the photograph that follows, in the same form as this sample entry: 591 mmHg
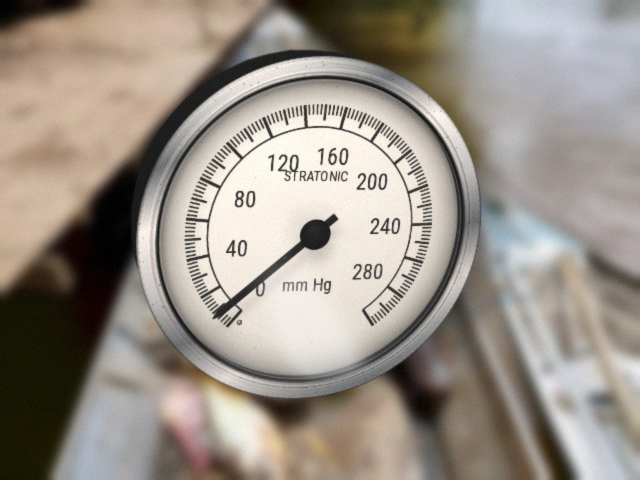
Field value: 10 mmHg
